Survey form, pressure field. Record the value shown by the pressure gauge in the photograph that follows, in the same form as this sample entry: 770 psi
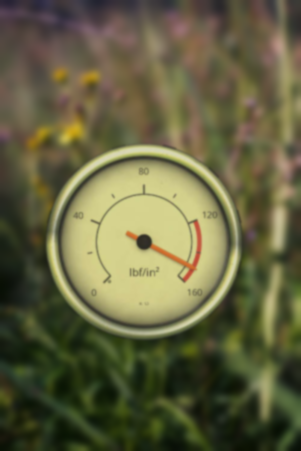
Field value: 150 psi
